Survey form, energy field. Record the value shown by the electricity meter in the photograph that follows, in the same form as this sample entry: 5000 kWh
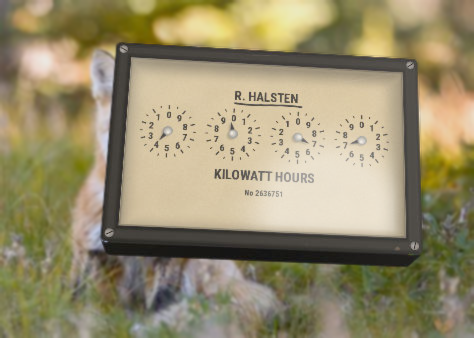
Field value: 3967 kWh
